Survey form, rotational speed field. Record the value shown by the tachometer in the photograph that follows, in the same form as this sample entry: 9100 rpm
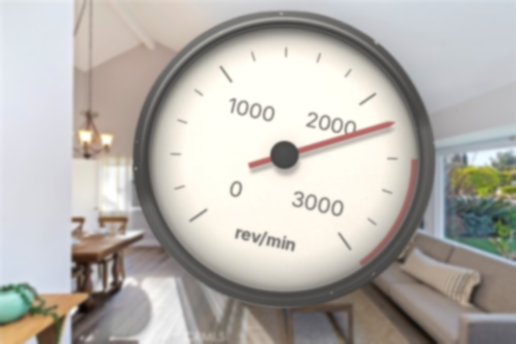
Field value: 2200 rpm
